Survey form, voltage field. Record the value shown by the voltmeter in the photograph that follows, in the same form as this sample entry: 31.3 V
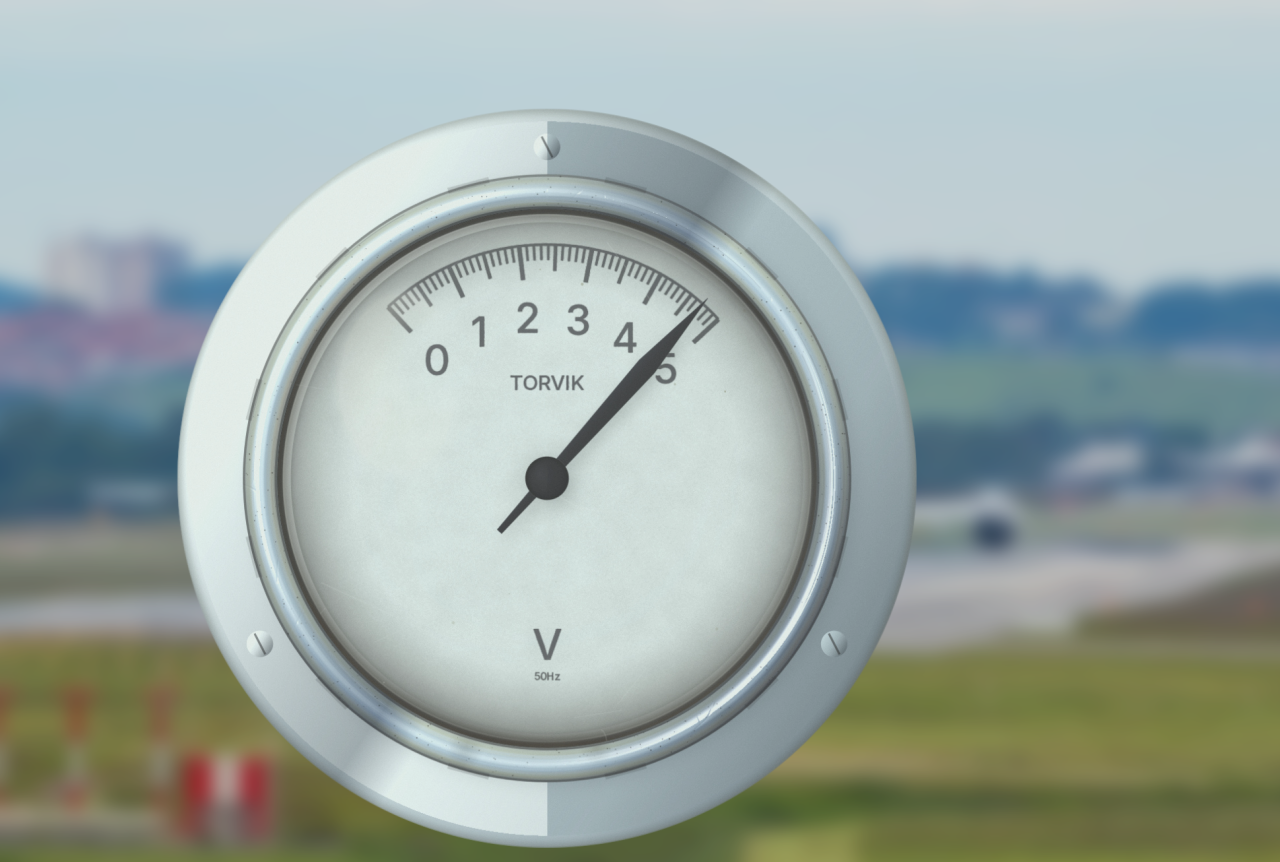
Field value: 4.7 V
